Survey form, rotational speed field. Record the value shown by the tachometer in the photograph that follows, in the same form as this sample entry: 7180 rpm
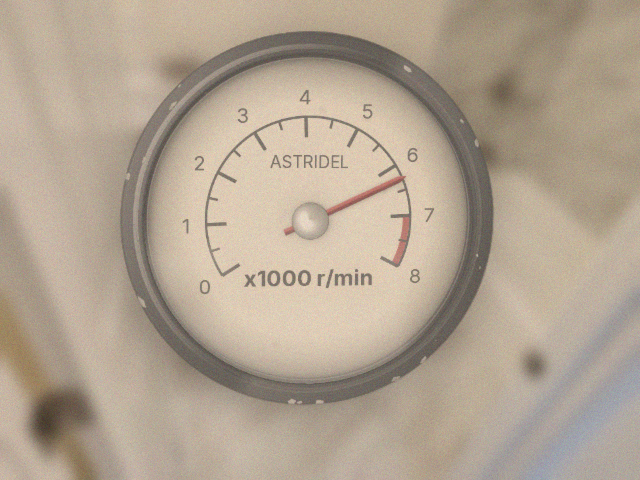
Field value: 6250 rpm
